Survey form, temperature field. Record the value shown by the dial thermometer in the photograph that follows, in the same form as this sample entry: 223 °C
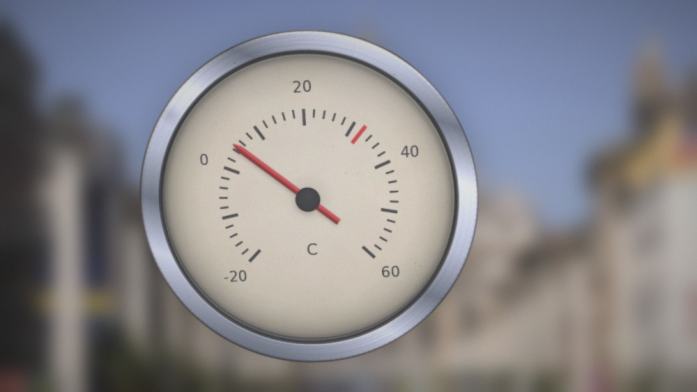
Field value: 5 °C
